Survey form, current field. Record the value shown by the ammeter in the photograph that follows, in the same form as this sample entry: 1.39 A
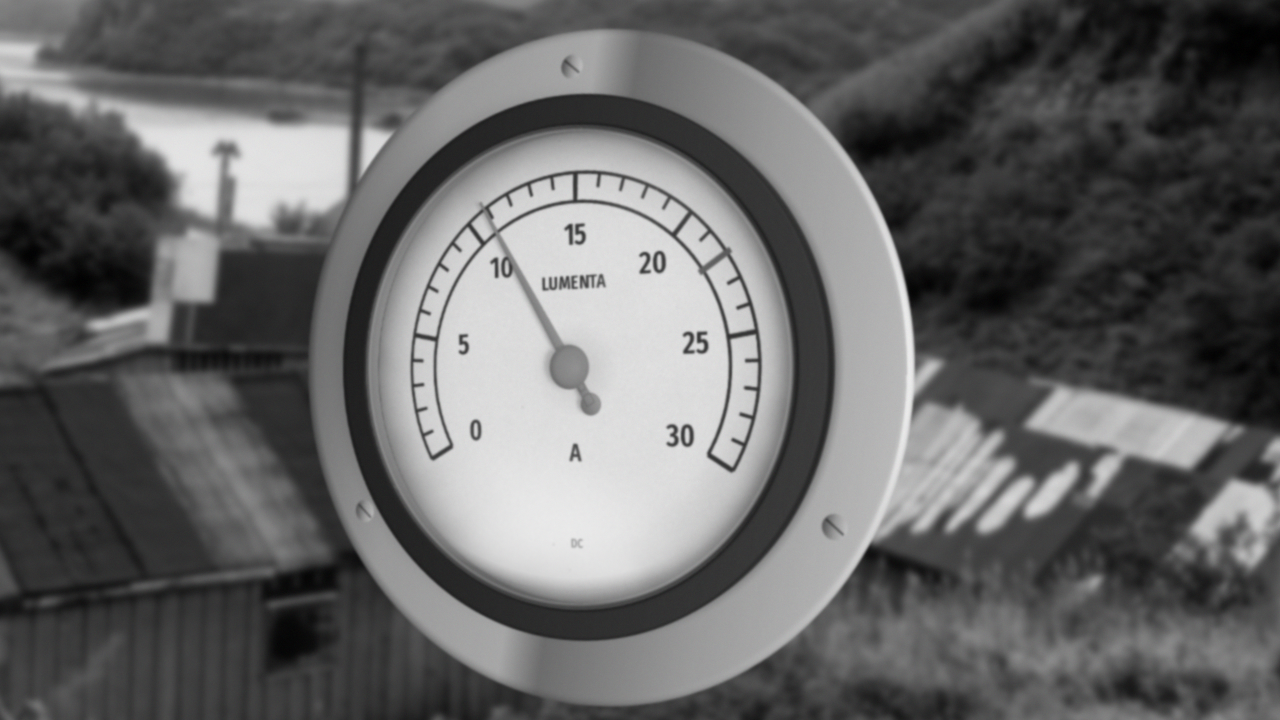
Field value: 11 A
